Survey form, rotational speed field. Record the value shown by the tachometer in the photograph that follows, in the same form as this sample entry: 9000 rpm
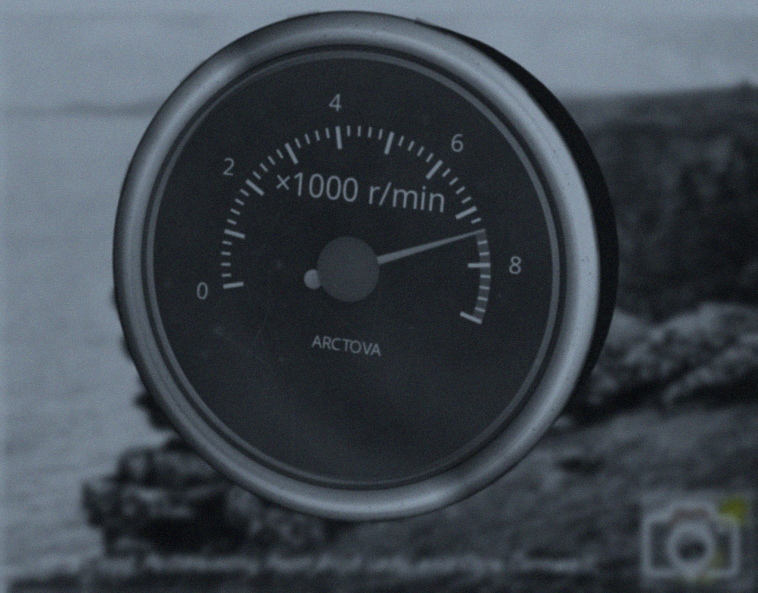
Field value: 7400 rpm
